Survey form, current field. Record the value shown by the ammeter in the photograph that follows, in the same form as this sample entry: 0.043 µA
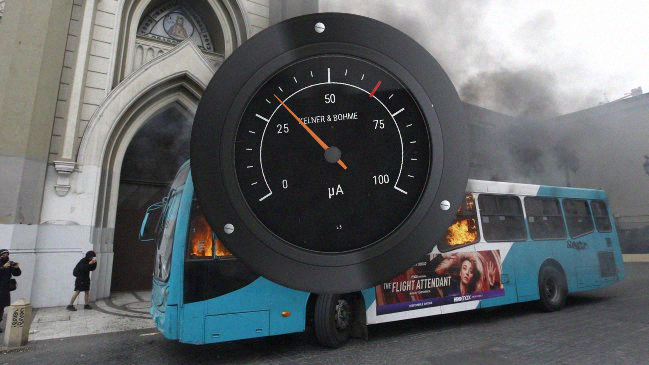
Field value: 32.5 µA
